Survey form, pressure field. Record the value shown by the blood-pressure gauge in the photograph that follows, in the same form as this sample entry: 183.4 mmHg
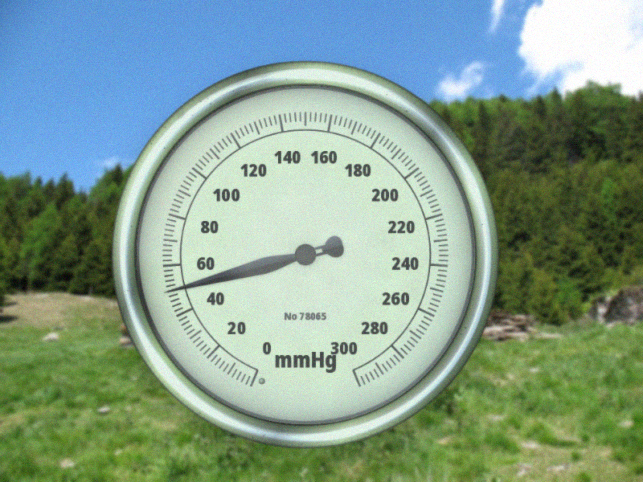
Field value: 50 mmHg
